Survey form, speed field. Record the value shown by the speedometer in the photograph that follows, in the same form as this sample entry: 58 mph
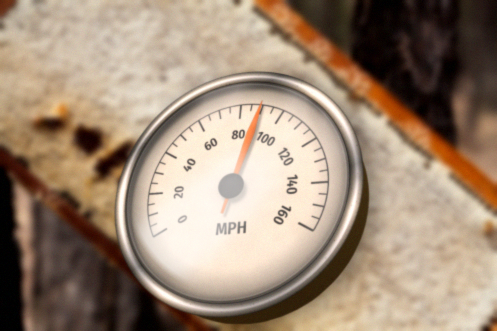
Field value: 90 mph
